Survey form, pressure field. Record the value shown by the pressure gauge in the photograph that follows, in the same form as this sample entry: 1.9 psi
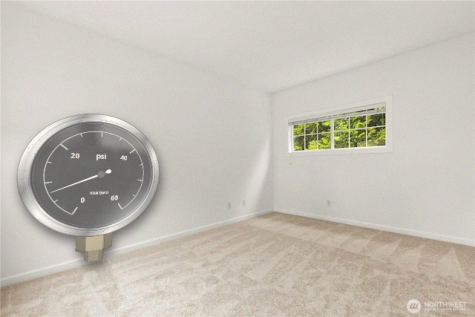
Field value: 7.5 psi
